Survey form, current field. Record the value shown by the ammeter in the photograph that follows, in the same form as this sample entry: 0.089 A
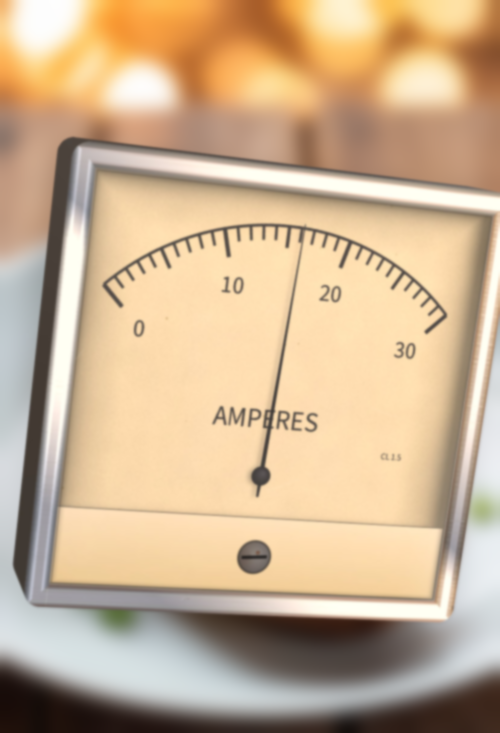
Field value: 16 A
